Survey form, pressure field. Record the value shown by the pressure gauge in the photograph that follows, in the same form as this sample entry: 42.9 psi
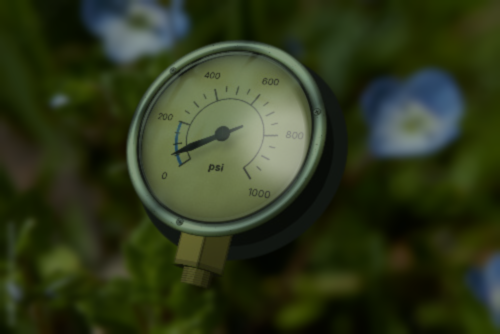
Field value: 50 psi
